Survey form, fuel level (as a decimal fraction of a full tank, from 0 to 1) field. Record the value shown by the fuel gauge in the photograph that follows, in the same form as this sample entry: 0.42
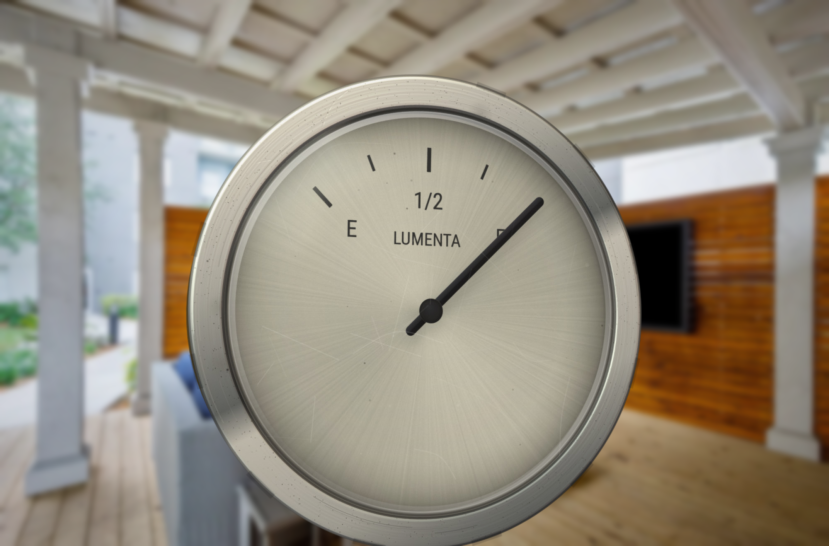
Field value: 1
